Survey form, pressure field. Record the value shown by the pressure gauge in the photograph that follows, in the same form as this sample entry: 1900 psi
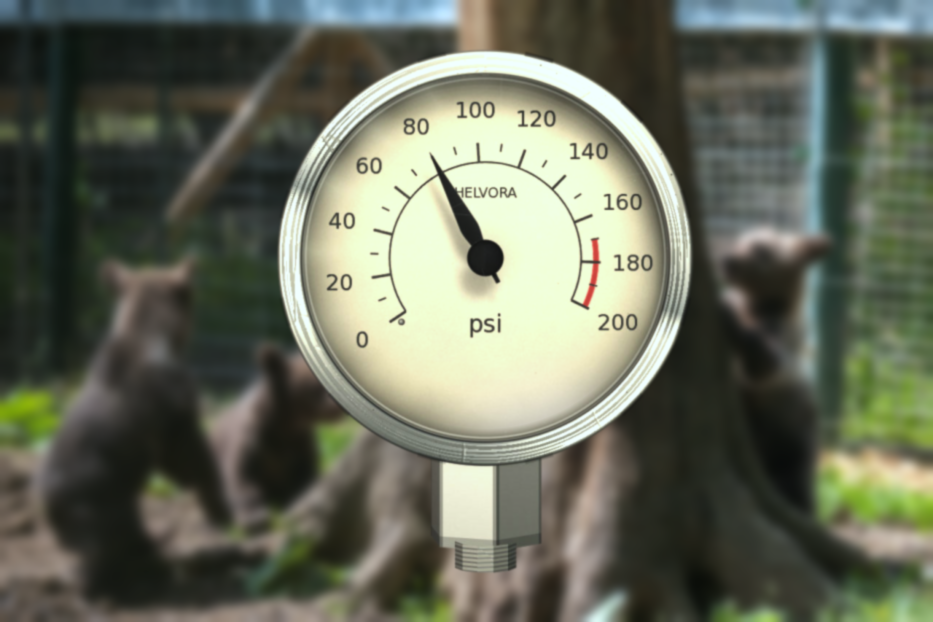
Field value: 80 psi
